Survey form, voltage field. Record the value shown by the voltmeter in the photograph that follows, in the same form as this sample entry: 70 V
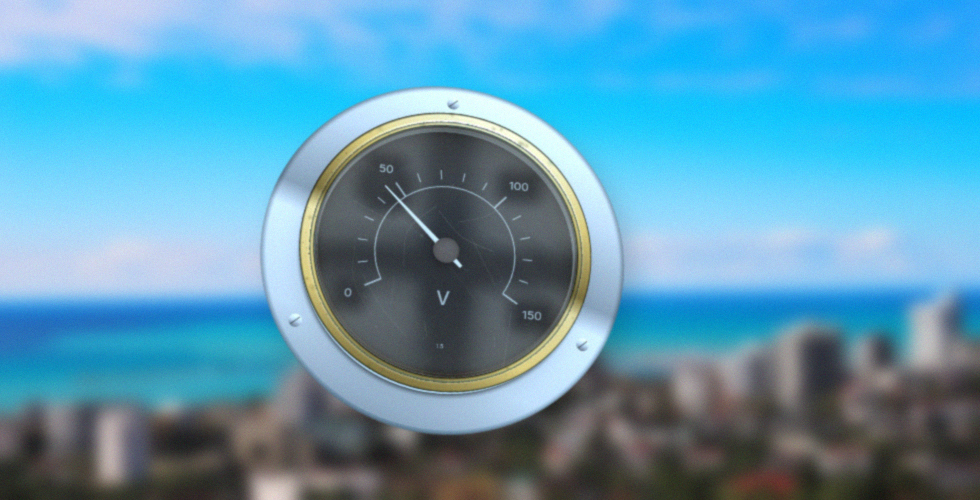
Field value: 45 V
